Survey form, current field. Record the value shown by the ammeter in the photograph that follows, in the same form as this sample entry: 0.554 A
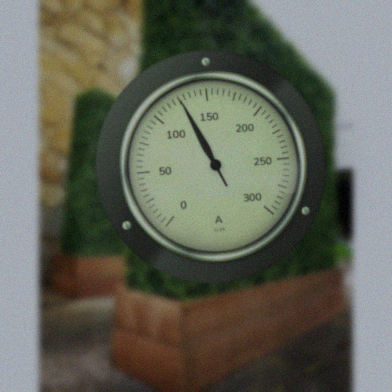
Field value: 125 A
